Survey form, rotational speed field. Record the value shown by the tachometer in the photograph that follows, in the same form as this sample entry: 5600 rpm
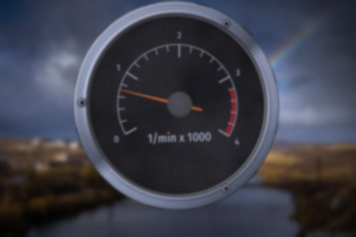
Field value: 700 rpm
